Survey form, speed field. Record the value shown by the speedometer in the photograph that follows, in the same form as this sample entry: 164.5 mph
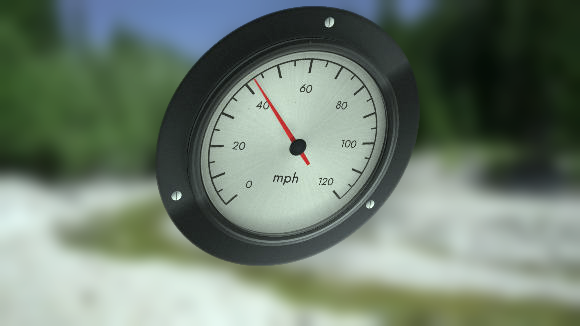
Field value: 42.5 mph
